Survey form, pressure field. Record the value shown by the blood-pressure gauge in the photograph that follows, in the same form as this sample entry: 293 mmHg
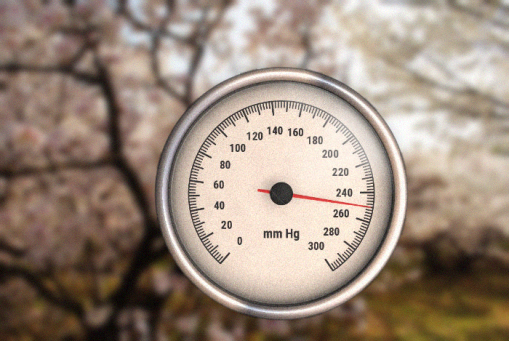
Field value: 250 mmHg
